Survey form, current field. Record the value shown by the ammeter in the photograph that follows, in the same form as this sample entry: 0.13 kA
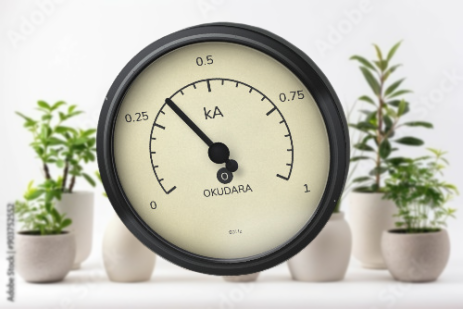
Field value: 0.35 kA
